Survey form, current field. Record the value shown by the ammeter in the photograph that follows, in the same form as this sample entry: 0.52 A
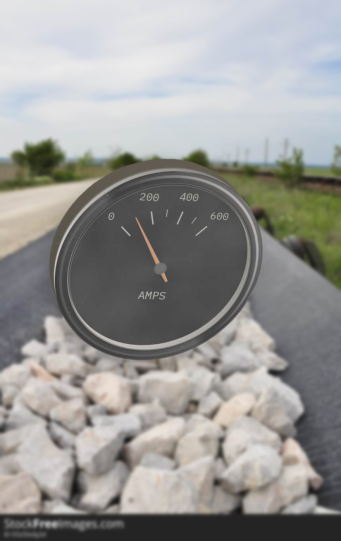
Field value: 100 A
